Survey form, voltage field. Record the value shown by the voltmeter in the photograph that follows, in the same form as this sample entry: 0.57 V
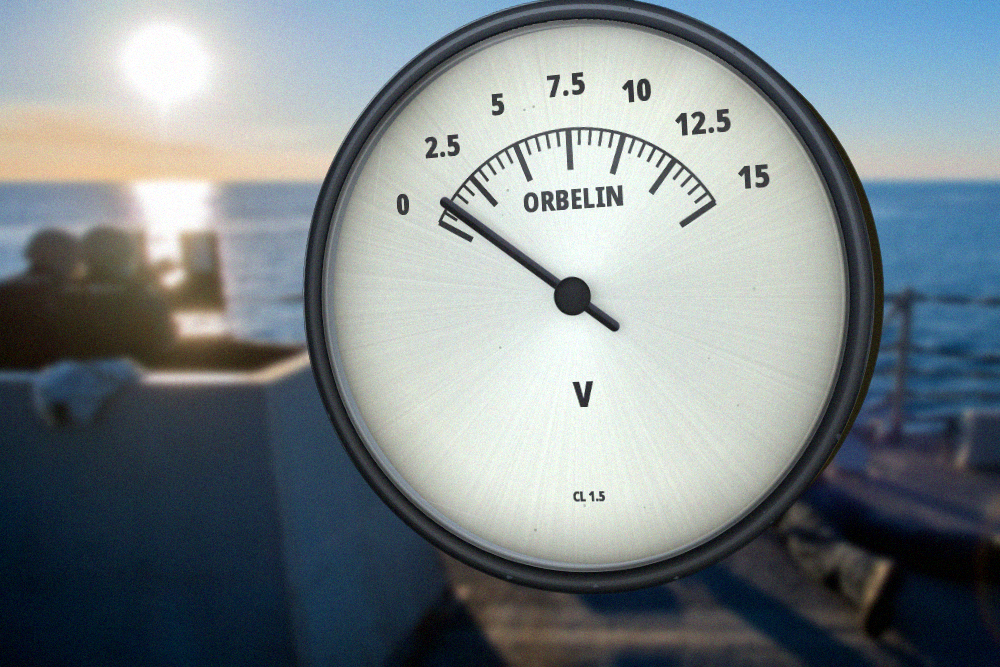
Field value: 1 V
